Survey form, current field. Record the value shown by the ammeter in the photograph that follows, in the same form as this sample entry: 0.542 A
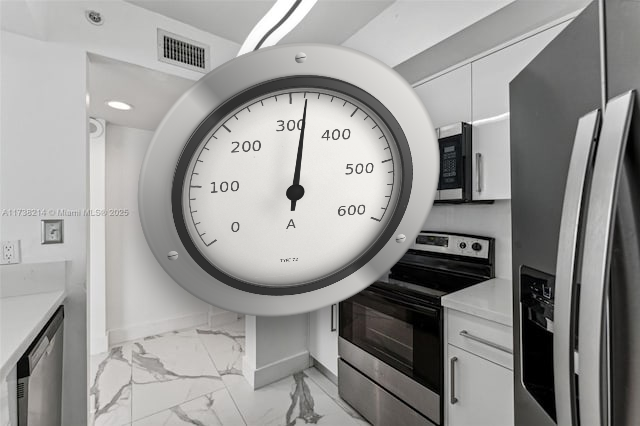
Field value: 320 A
